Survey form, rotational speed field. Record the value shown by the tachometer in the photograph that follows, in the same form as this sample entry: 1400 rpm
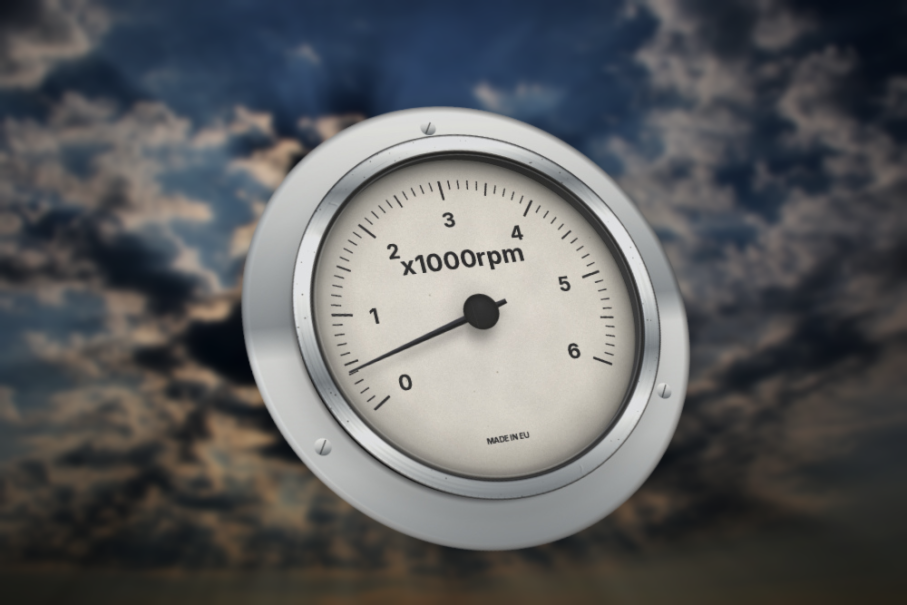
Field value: 400 rpm
